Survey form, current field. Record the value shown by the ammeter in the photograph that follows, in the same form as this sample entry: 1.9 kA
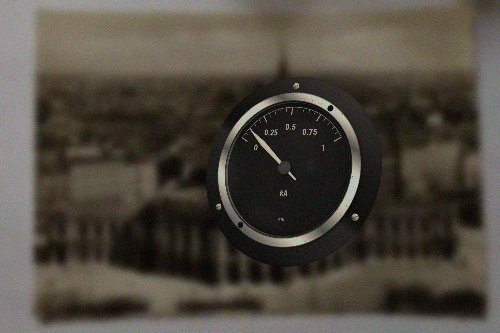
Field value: 0.1 kA
